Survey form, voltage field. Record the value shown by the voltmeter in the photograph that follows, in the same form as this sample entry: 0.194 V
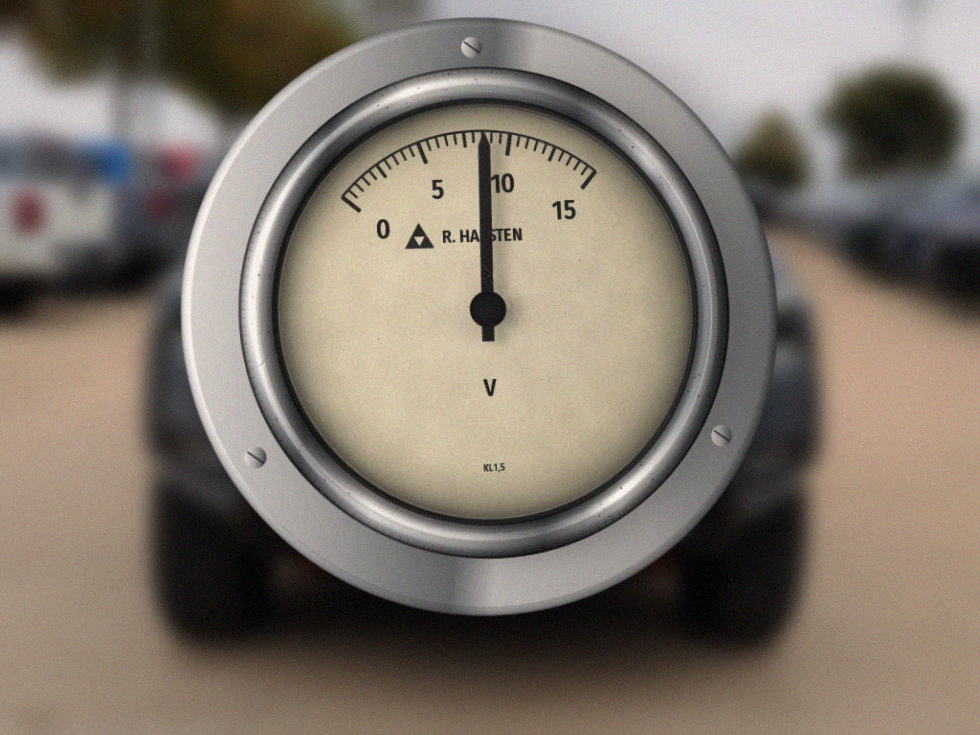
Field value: 8.5 V
